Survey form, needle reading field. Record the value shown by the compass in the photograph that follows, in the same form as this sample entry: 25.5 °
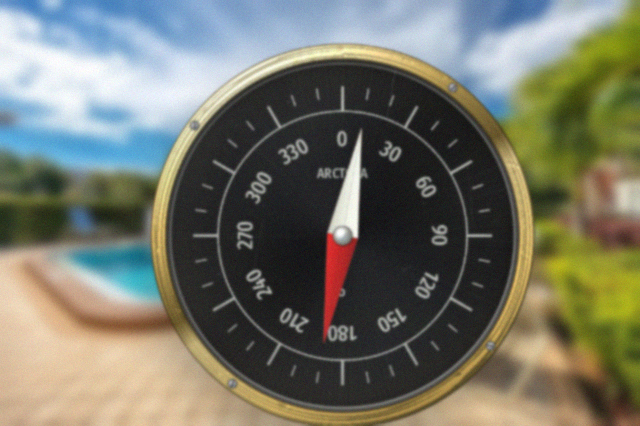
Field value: 190 °
